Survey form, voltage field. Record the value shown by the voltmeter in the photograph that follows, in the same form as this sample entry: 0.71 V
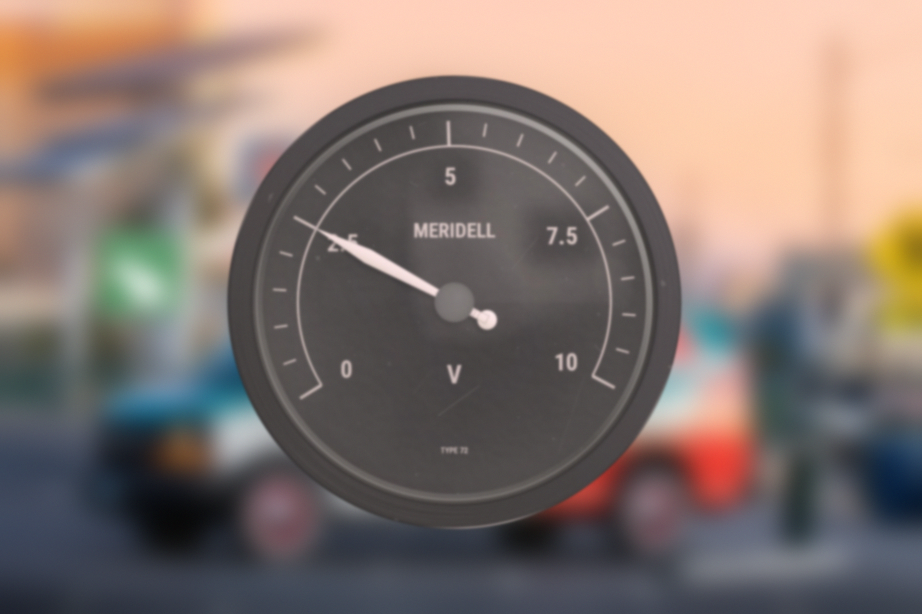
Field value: 2.5 V
